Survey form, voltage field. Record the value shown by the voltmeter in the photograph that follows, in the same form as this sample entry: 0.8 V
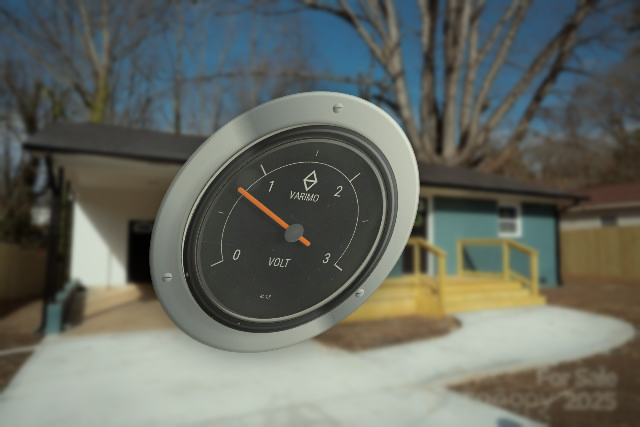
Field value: 0.75 V
